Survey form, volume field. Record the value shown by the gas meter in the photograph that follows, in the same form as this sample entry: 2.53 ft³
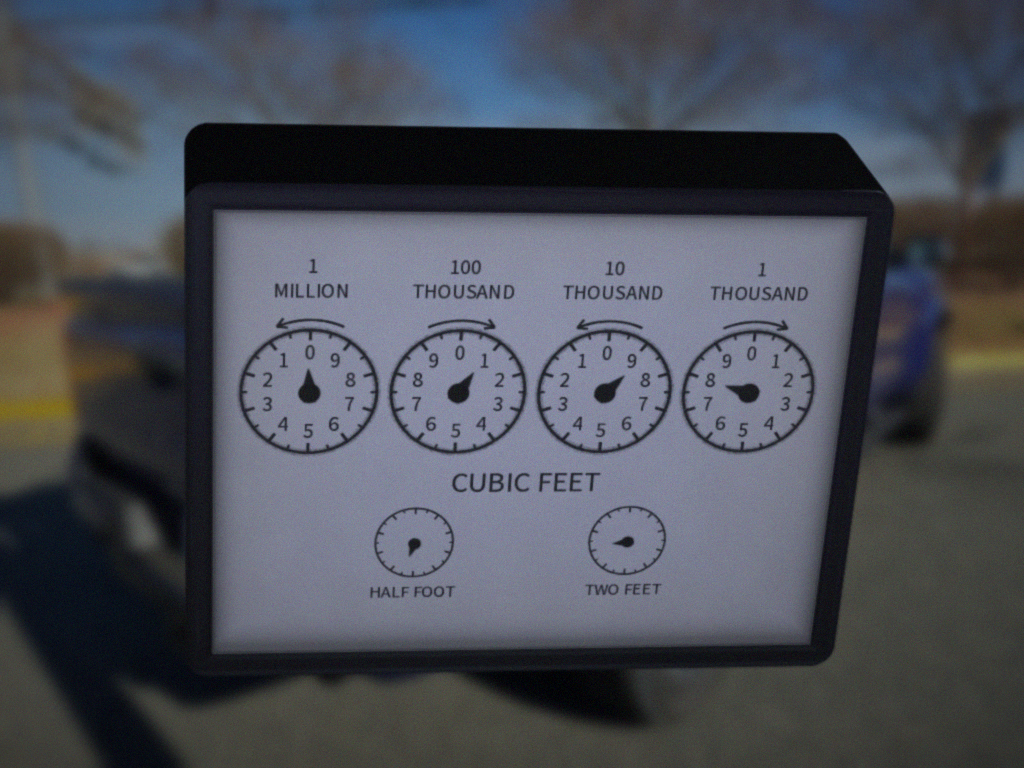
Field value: 8800 ft³
